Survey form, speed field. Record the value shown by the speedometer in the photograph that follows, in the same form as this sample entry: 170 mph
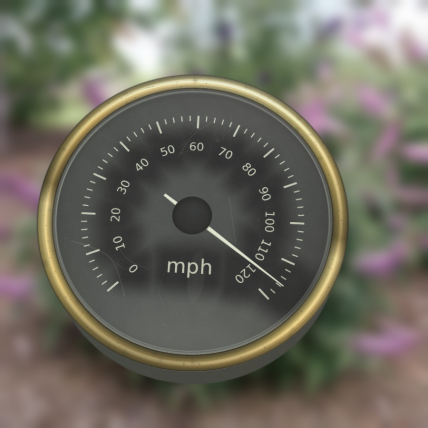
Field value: 116 mph
